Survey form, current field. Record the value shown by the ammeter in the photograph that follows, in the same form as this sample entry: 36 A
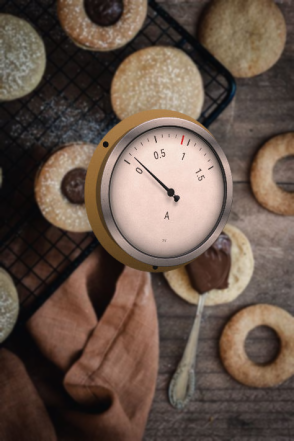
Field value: 0.1 A
